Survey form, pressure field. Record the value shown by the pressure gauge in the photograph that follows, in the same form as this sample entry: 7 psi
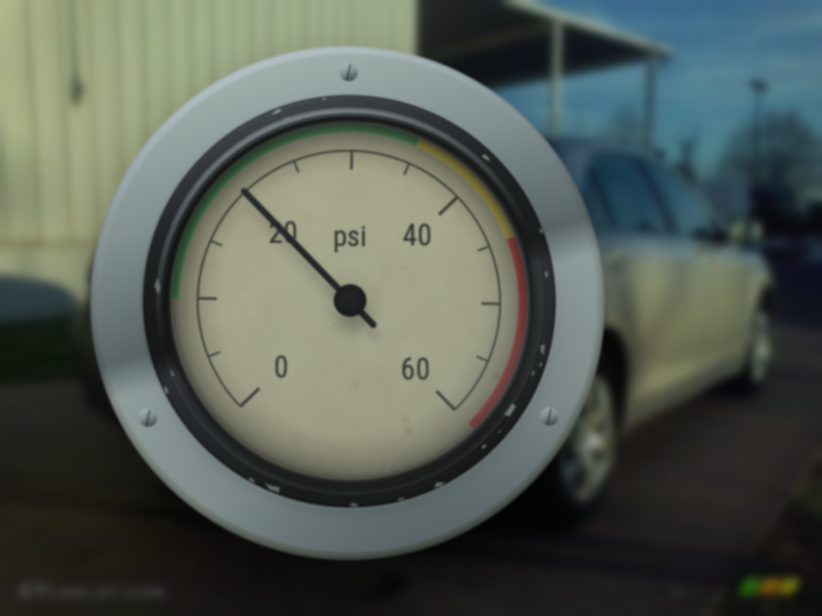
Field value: 20 psi
